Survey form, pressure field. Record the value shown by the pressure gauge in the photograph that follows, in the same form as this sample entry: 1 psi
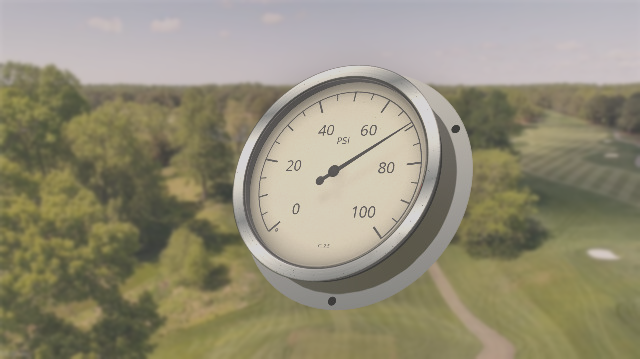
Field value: 70 psi
